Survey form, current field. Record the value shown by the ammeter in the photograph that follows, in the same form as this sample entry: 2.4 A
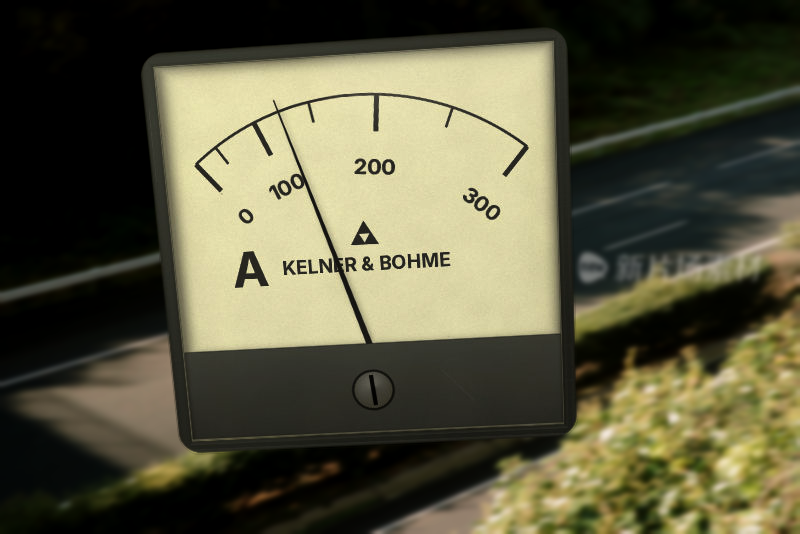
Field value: 125 A
